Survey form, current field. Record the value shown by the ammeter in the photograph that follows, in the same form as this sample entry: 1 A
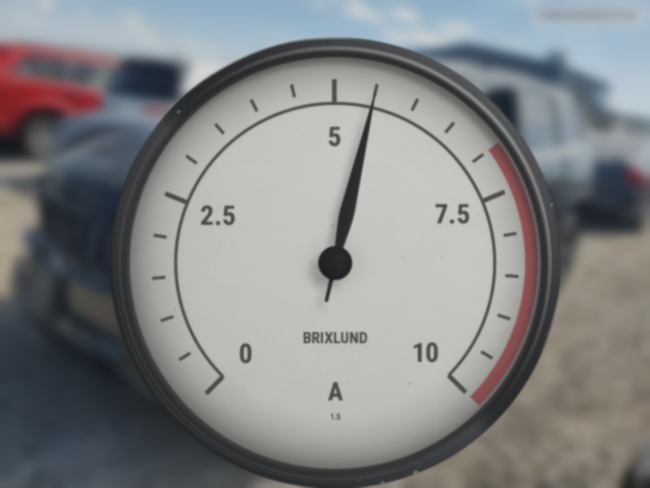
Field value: 5.5 A
